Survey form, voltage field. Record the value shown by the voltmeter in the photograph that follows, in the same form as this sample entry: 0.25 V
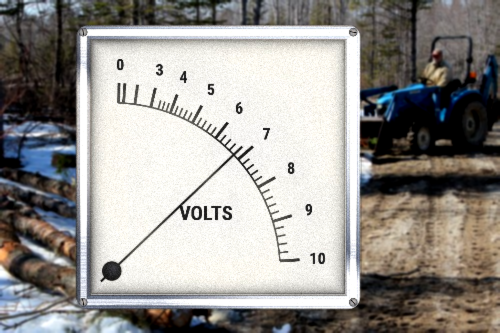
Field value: 6.8 V
